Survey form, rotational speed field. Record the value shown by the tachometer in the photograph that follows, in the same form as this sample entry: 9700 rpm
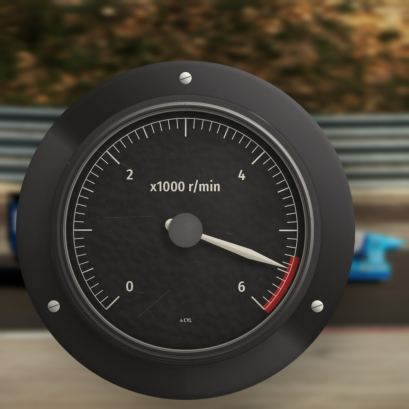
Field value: 5450 rpm
